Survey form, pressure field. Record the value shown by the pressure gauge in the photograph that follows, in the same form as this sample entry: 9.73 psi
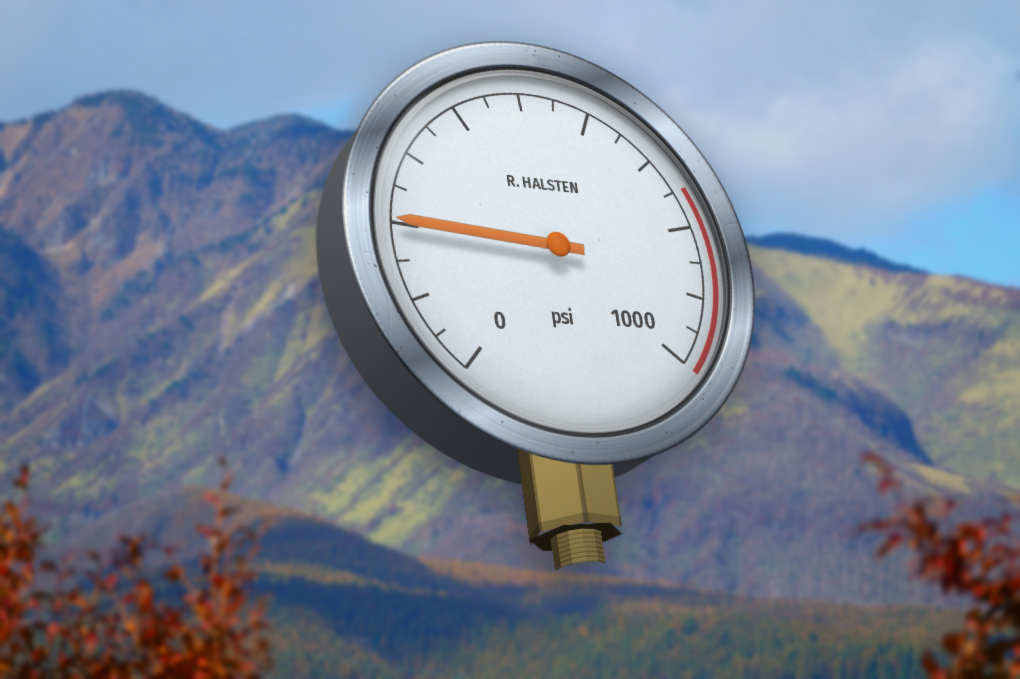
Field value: 200 psi
